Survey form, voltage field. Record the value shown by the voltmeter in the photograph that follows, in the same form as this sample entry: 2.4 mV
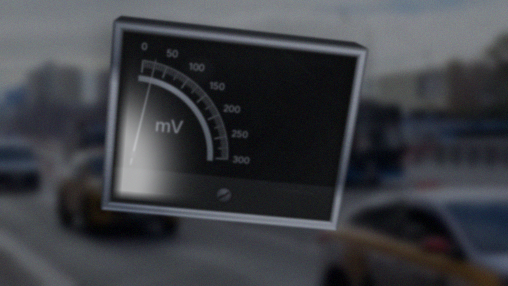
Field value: 25 mV
